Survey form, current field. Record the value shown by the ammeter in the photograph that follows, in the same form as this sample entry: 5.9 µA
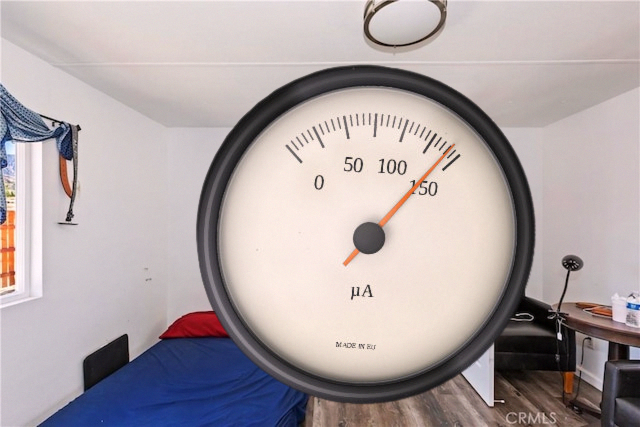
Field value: 140 µA
